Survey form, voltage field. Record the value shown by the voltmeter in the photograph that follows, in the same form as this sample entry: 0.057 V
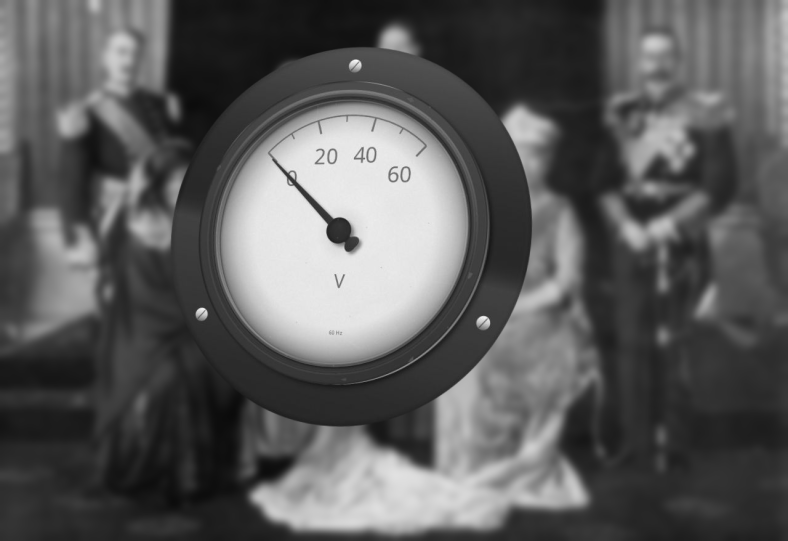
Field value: 0 V
